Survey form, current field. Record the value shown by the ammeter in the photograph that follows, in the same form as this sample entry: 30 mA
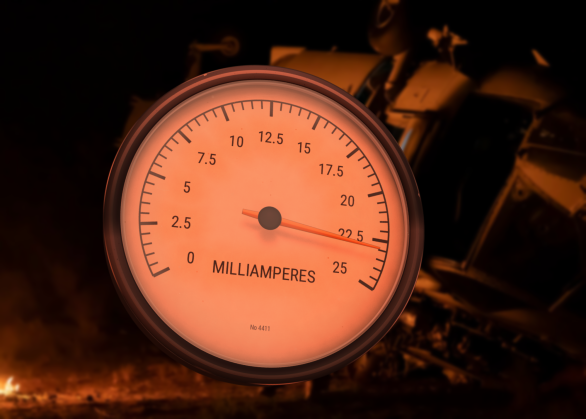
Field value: 23 mA
